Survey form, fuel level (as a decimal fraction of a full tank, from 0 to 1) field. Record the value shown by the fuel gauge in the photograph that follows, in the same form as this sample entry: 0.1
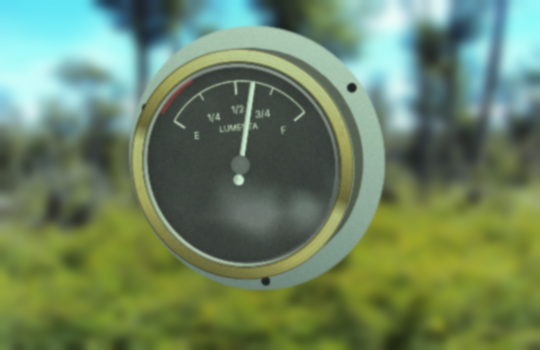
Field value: 0.625
